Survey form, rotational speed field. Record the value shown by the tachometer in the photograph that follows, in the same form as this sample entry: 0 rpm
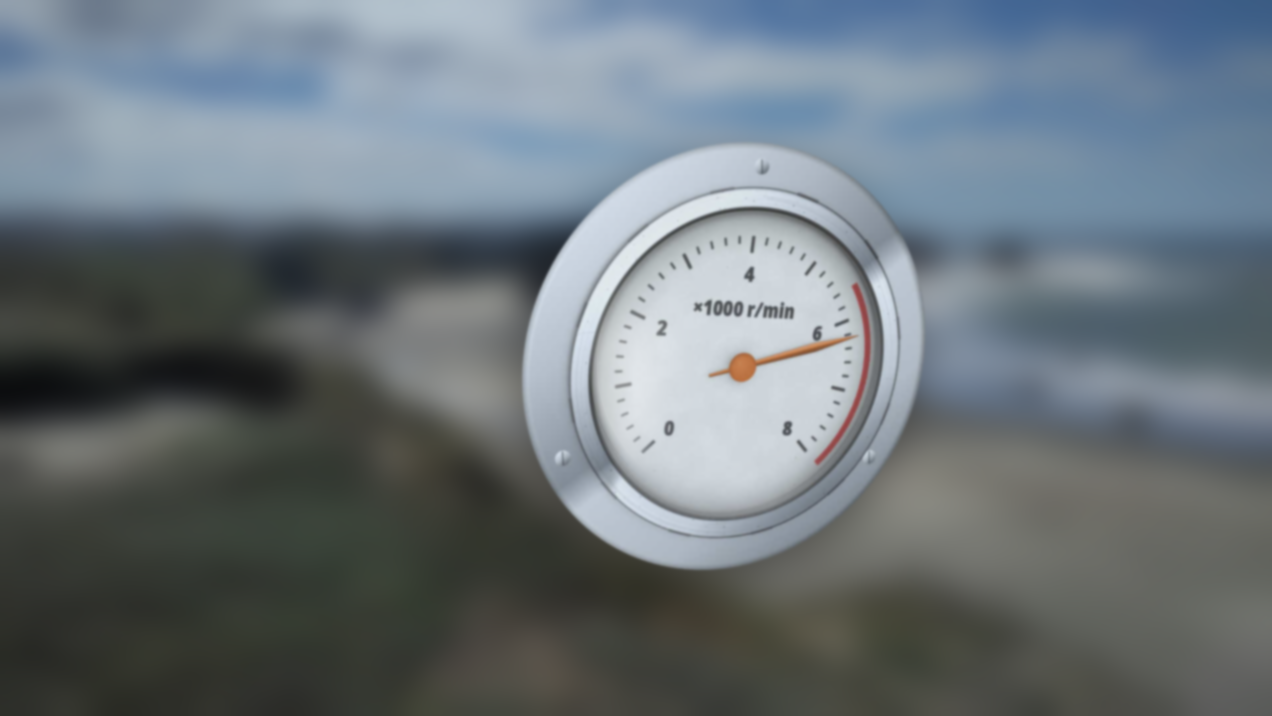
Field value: 6200 rpm
